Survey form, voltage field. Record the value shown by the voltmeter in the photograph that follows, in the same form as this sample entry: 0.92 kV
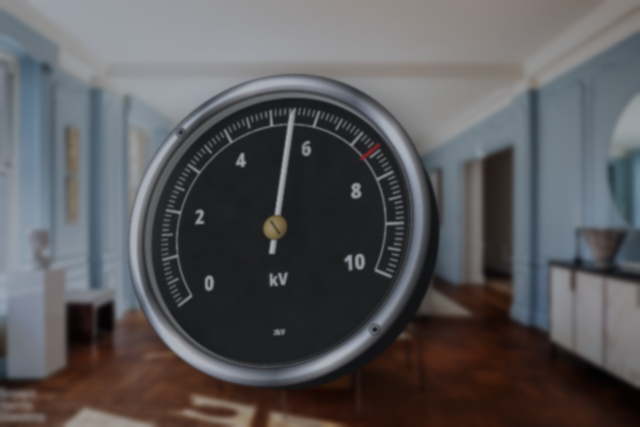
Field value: 5.5 kV
